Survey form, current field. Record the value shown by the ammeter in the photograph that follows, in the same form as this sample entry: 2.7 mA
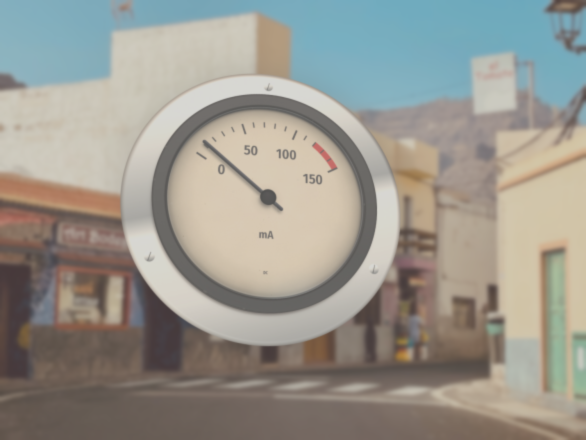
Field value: 10 mA
